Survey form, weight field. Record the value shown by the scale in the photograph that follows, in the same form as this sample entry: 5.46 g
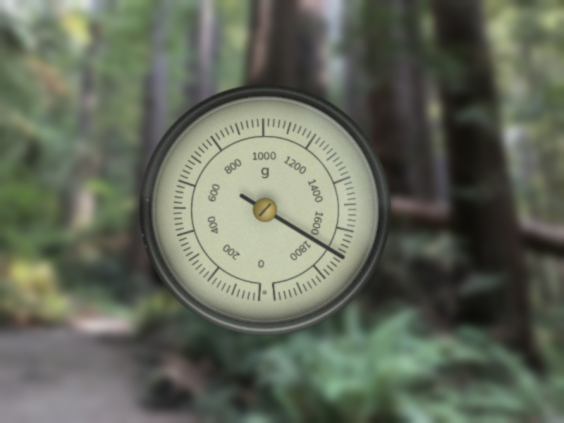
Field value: 1700 g
